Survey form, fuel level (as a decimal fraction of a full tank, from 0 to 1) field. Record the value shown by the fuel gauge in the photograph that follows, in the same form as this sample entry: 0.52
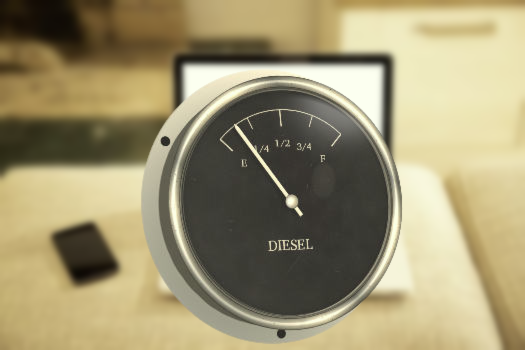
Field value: 0.125
